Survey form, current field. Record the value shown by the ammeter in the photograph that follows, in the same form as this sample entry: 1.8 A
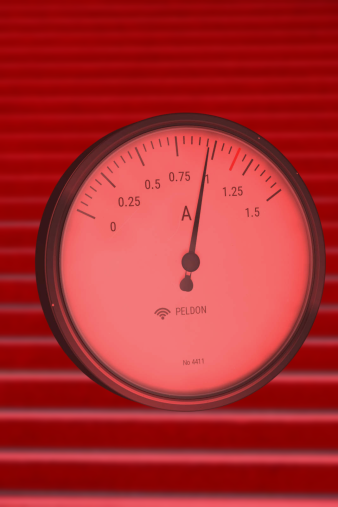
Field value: 0.95 A
